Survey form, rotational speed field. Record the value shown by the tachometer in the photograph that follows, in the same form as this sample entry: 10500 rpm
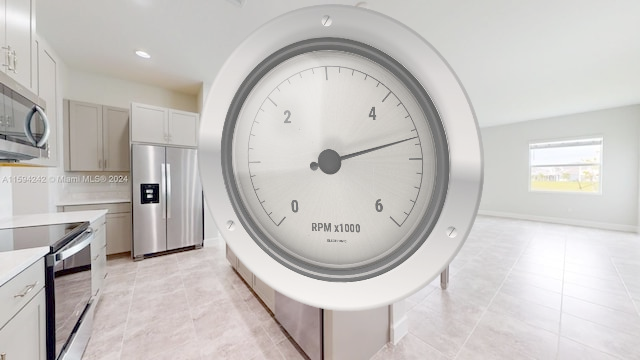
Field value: 4700 rpm
